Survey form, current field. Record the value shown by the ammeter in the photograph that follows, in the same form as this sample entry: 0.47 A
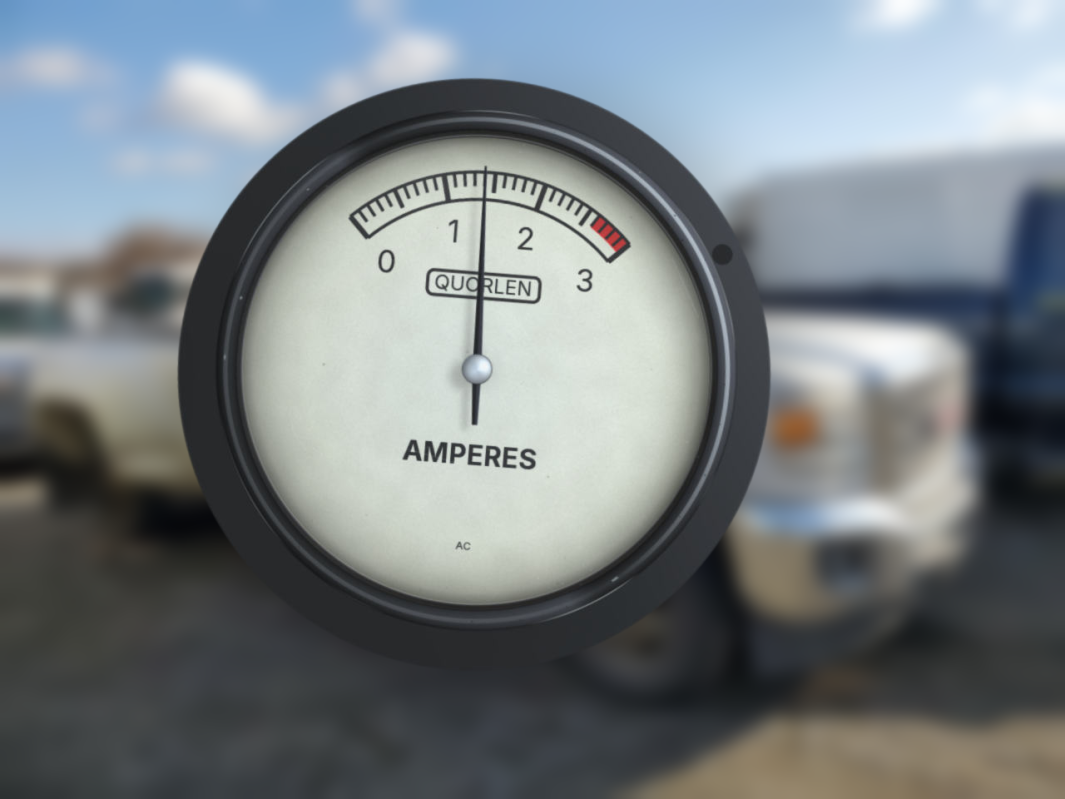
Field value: 1.4 A
